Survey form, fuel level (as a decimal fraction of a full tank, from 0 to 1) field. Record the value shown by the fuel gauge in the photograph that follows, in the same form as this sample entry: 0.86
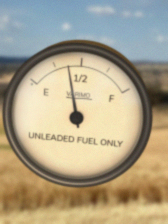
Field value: 0.375
